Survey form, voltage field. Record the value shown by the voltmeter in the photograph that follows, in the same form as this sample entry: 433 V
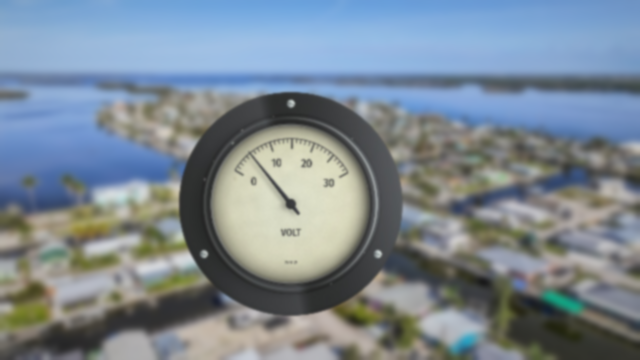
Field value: 5 V
